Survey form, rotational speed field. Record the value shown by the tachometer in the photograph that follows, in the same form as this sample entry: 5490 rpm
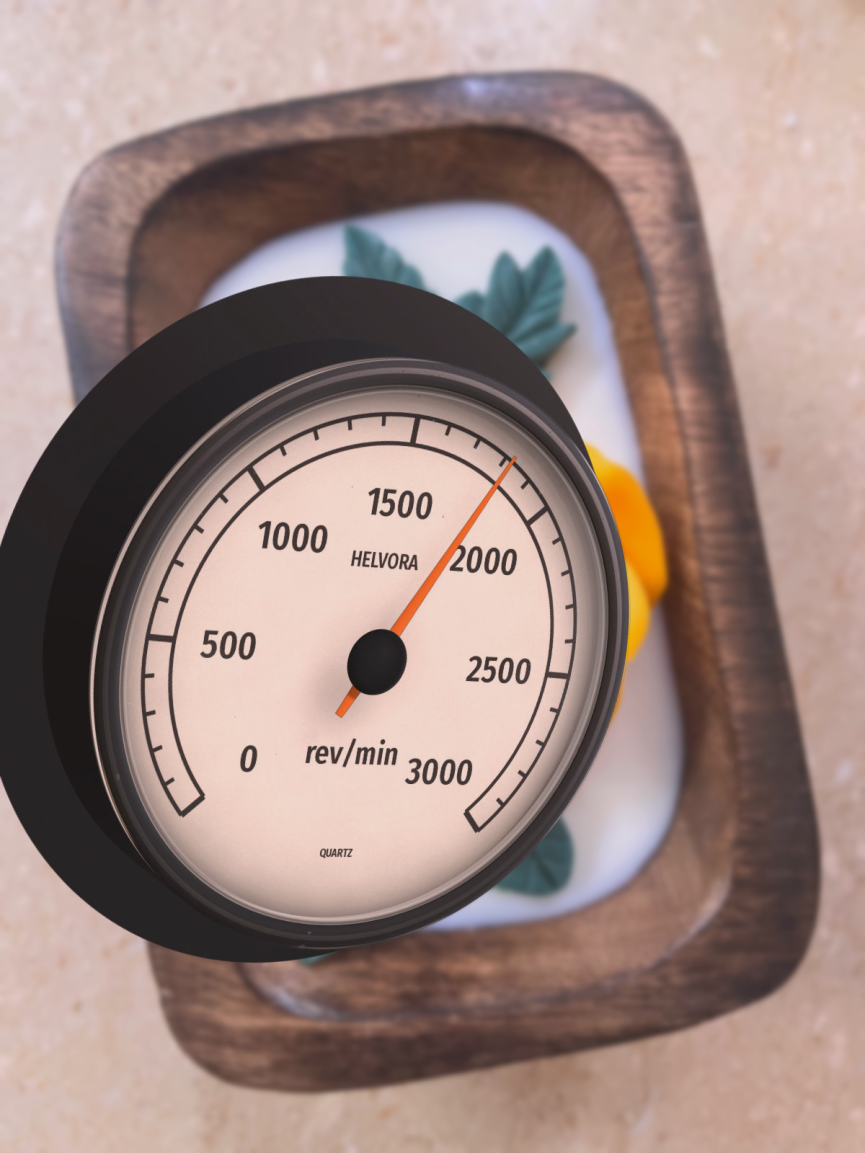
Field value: 1800 rpm
